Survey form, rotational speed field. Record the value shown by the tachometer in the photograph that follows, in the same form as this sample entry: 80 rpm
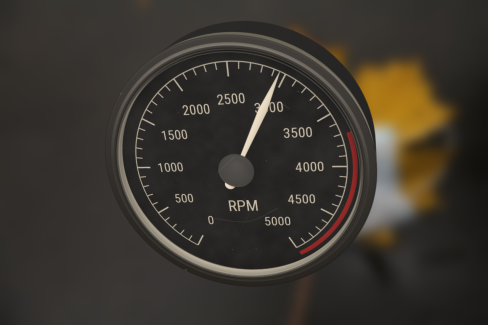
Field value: 2950 rpm
